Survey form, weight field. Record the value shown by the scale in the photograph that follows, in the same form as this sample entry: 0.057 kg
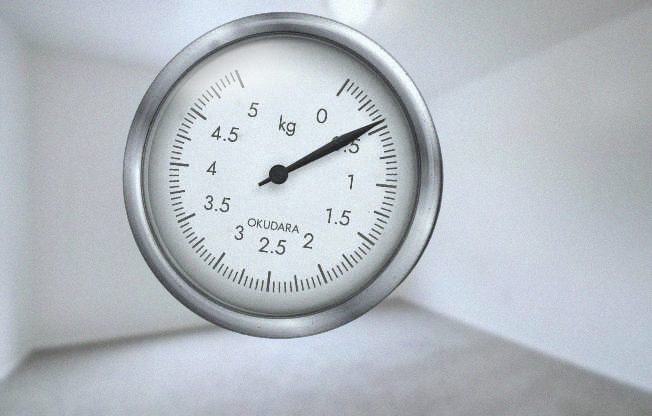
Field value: 0.45 kg
